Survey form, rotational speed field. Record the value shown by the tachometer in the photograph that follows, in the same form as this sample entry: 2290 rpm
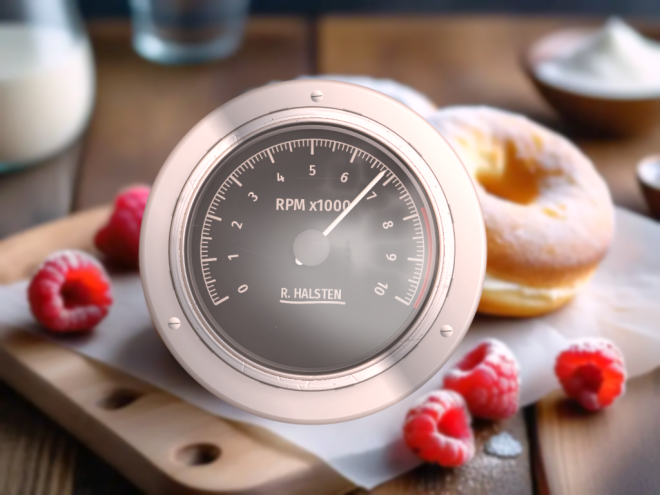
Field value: 6800 rpm
